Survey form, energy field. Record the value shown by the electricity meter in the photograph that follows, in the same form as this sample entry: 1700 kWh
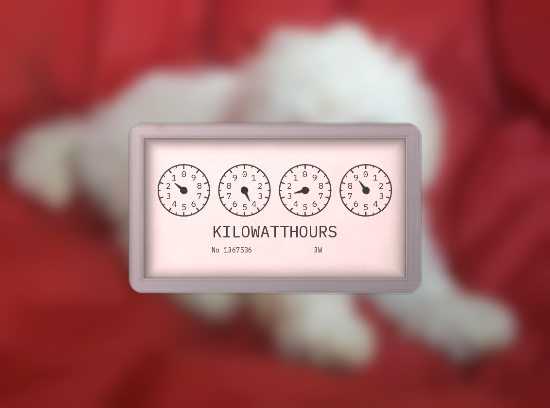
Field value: 1429 kWh
